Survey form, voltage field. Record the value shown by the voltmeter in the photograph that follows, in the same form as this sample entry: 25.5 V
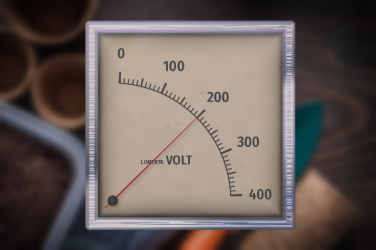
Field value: 200 V
